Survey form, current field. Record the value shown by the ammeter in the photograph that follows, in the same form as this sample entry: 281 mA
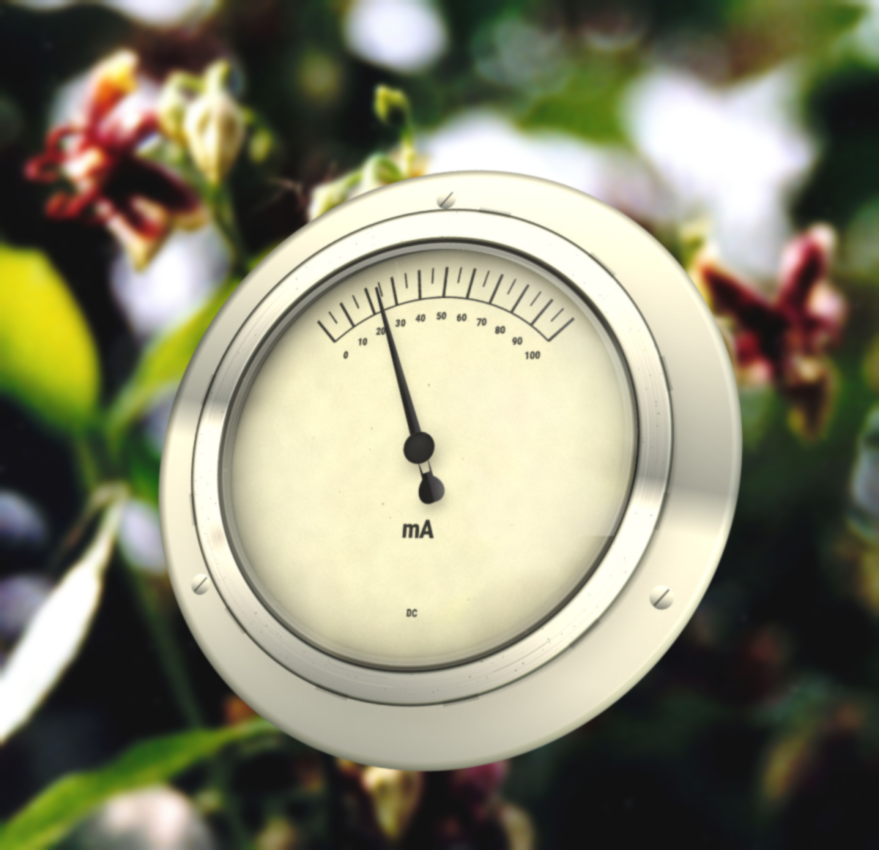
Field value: 25 mA
